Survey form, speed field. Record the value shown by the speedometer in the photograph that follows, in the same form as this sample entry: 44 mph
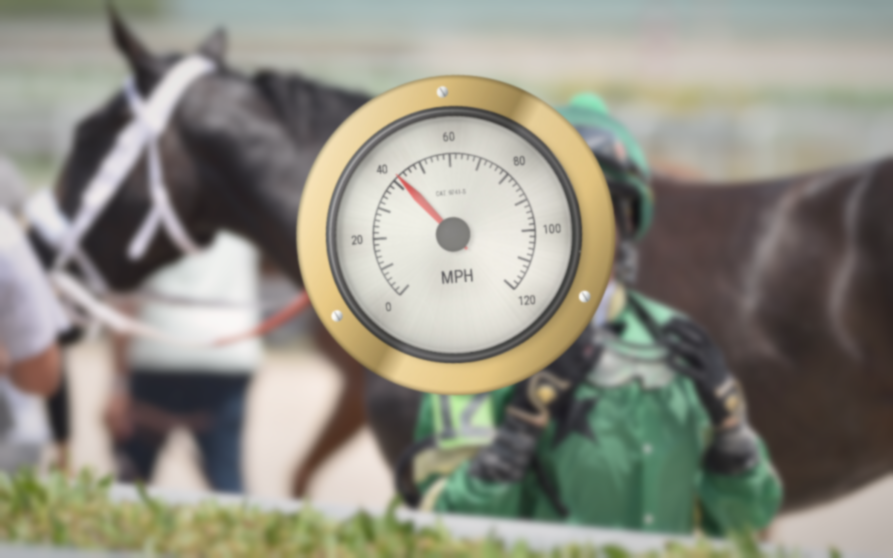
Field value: 42 mph
